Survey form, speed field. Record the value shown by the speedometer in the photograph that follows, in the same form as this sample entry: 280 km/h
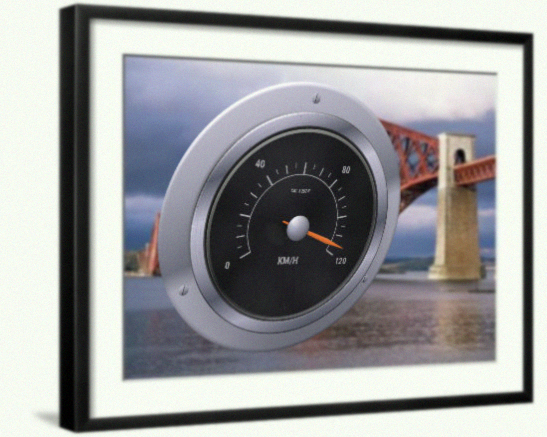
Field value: 115 km/h
